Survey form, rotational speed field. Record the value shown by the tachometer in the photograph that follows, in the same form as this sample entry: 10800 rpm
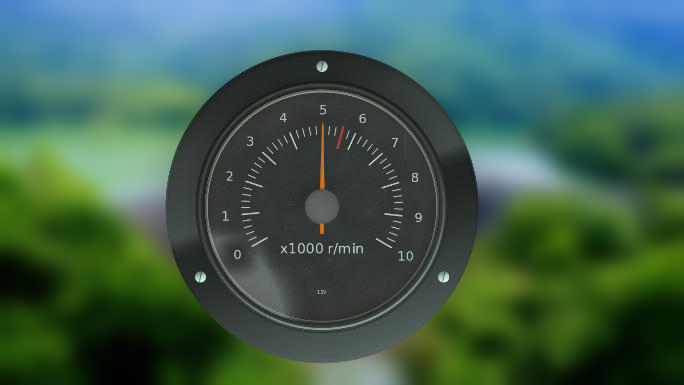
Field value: 5000 rpm
